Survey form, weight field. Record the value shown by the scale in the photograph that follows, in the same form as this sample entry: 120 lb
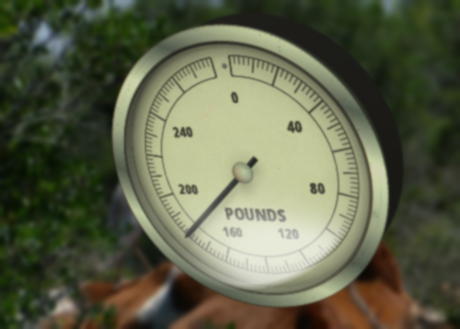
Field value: 180 lb
